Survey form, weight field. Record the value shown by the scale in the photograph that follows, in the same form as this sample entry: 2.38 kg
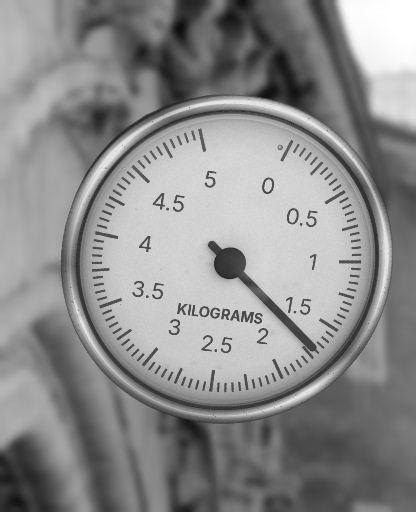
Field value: 1.7 kg
